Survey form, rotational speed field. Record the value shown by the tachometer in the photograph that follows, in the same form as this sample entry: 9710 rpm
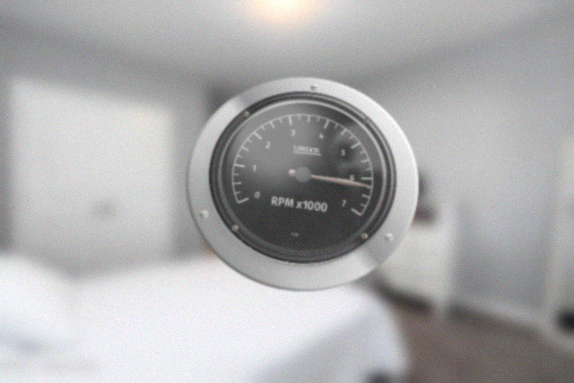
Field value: 6250 rpm
